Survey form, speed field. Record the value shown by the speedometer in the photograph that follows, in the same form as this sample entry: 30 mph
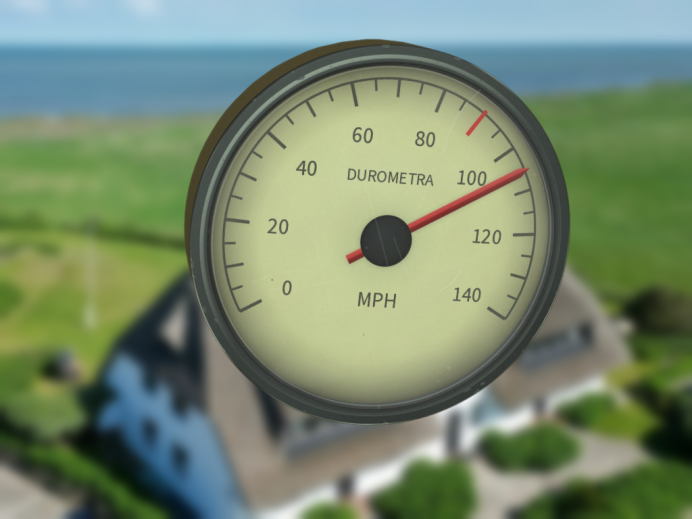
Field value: 105 mph
